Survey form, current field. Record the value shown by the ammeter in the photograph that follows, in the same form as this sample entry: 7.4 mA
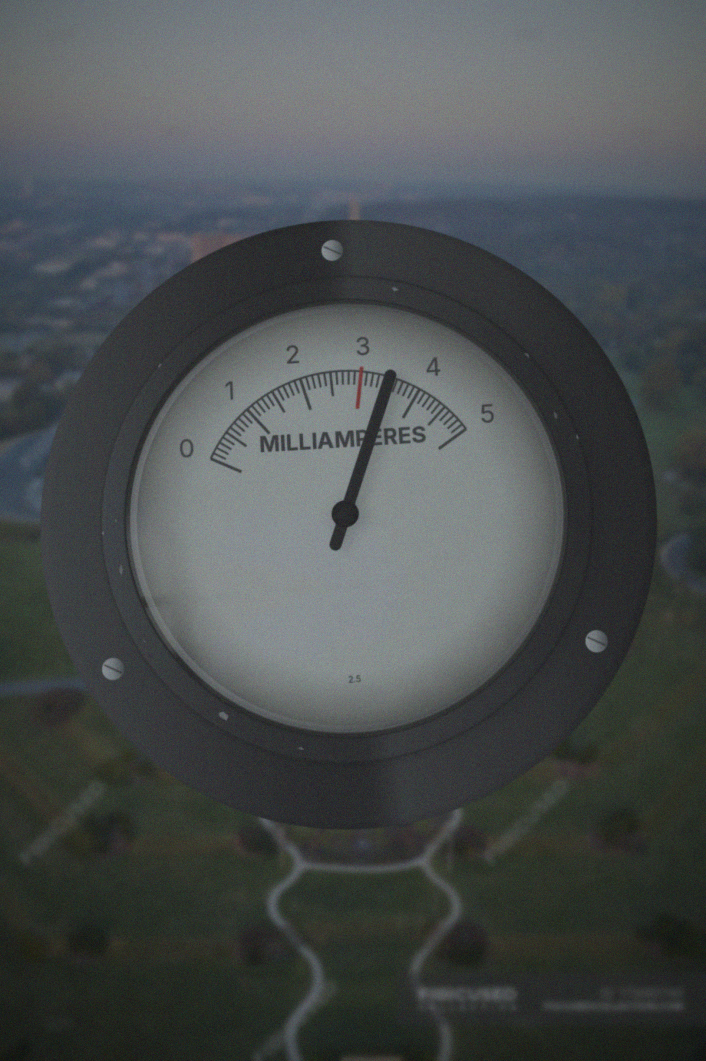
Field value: 3.5 mA
